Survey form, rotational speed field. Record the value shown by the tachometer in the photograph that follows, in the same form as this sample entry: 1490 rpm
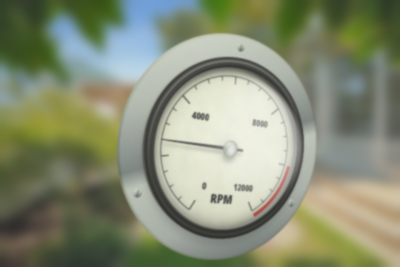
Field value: 2500 rpm
